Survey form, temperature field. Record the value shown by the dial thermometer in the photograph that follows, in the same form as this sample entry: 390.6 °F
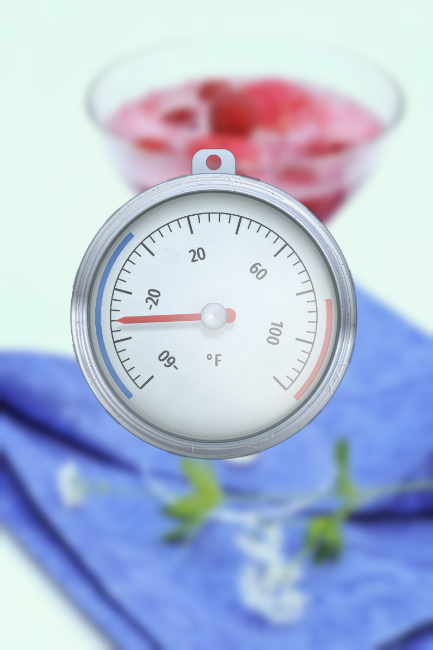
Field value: -32 °F
